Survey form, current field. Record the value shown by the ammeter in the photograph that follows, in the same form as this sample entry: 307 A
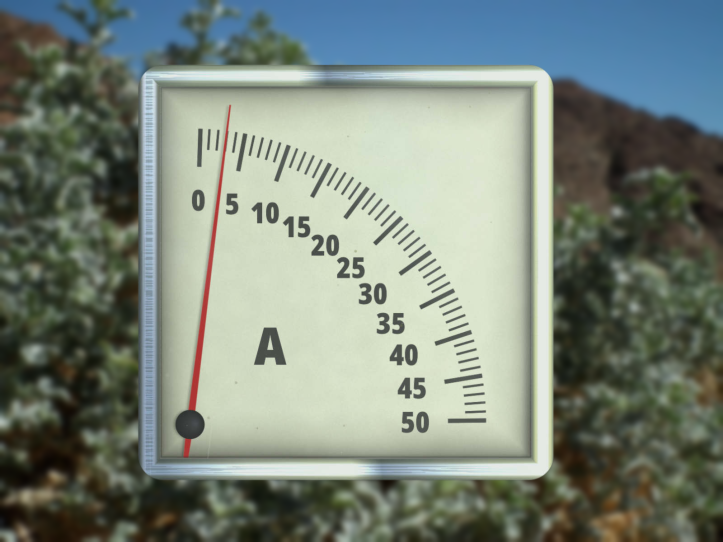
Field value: 3 A
